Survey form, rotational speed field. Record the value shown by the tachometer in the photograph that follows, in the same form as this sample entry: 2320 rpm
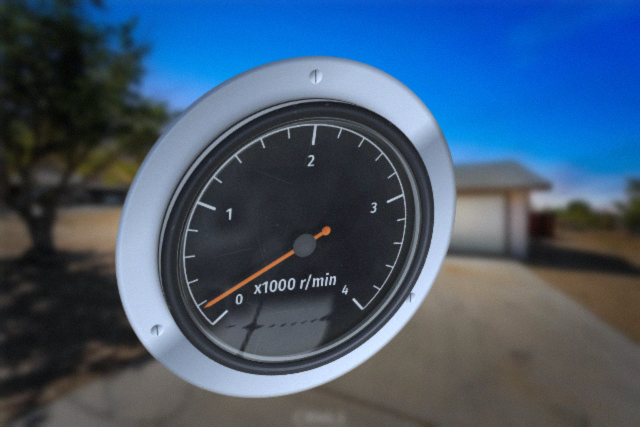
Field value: 200 rpm
